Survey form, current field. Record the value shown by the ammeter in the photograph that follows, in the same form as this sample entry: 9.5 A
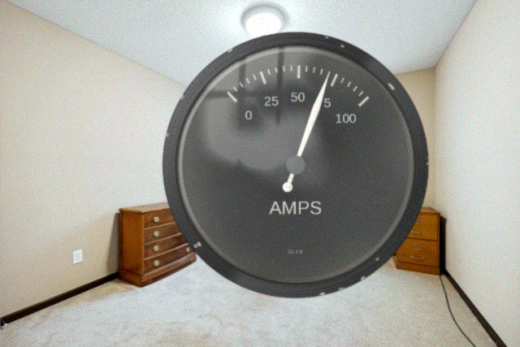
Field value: 70 A
